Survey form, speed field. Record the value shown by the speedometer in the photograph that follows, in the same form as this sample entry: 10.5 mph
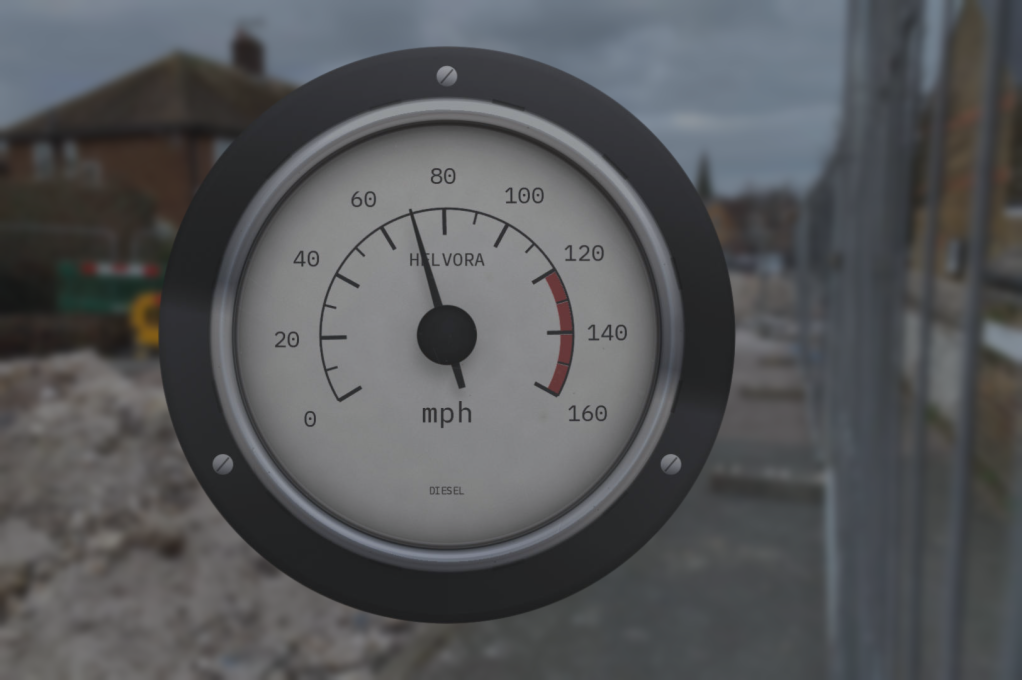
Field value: 70 mph
